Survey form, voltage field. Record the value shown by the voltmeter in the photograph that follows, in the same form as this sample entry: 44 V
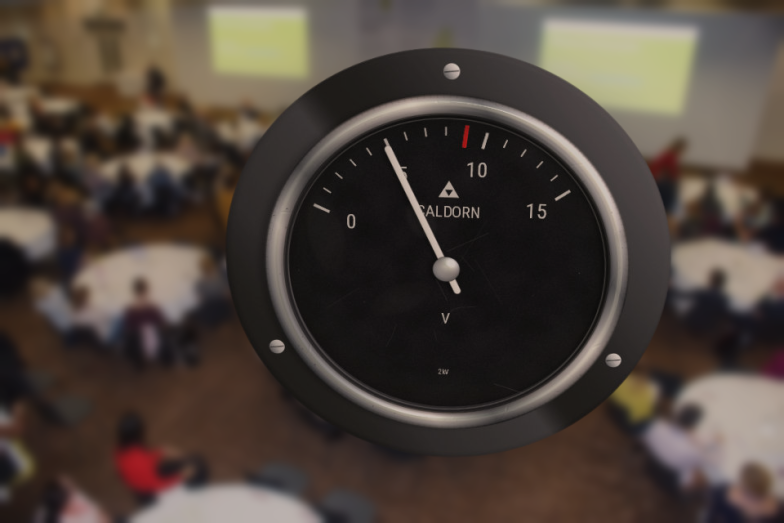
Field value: 5 V
